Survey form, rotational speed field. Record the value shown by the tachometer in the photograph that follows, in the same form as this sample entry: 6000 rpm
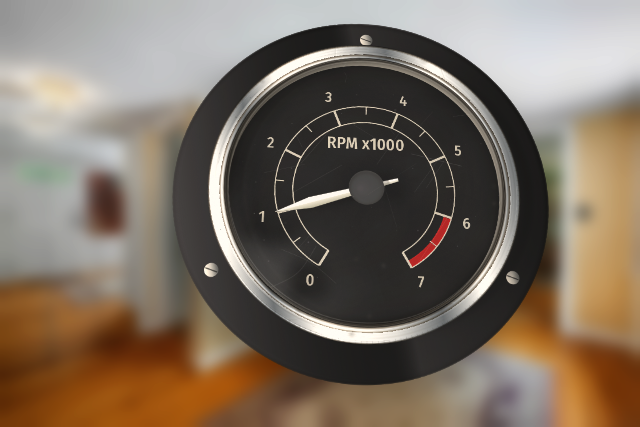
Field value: 1000 rpm
